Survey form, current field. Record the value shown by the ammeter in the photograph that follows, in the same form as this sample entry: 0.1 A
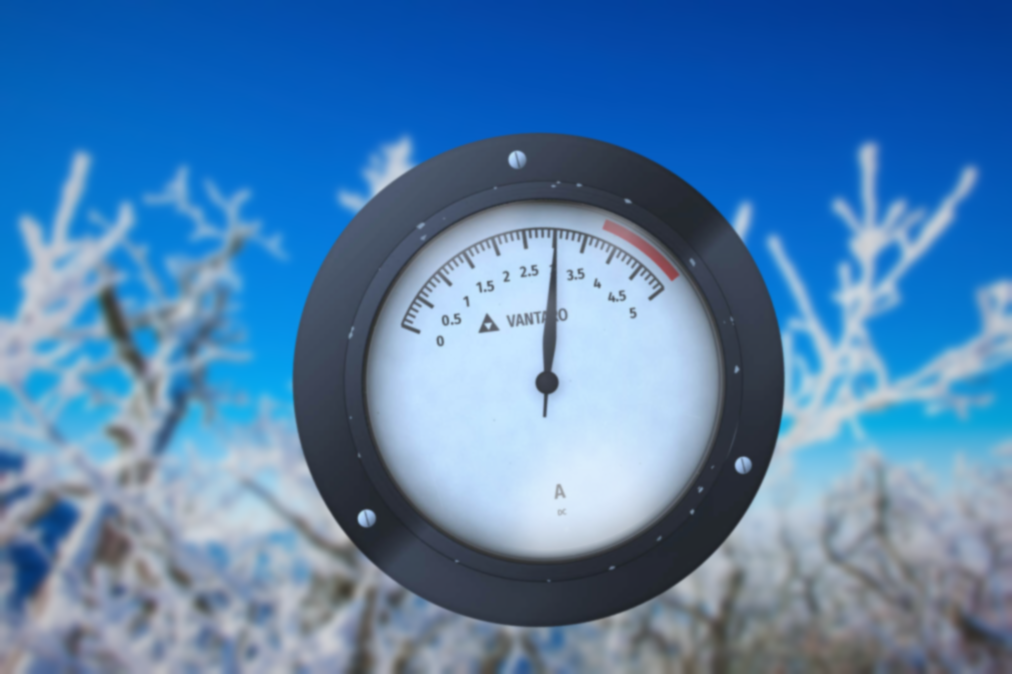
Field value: 3 A
